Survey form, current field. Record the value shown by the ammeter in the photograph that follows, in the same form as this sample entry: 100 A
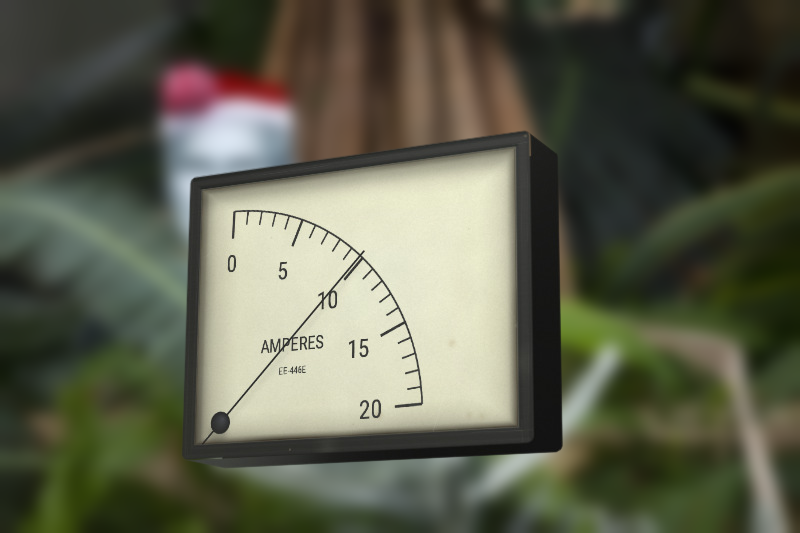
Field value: 10 A
